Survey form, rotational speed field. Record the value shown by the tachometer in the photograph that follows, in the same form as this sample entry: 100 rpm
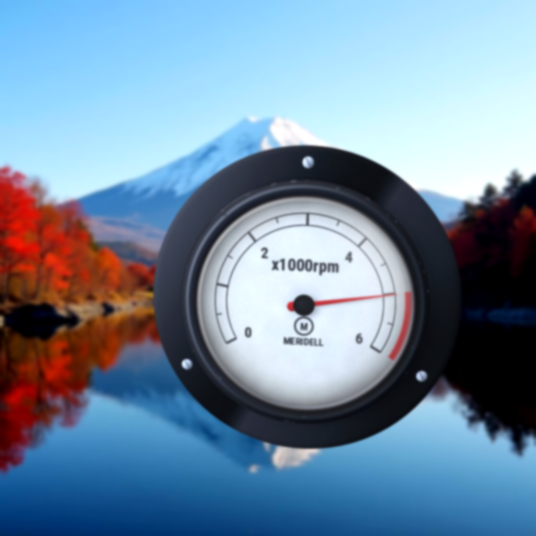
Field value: 5000 rpm
